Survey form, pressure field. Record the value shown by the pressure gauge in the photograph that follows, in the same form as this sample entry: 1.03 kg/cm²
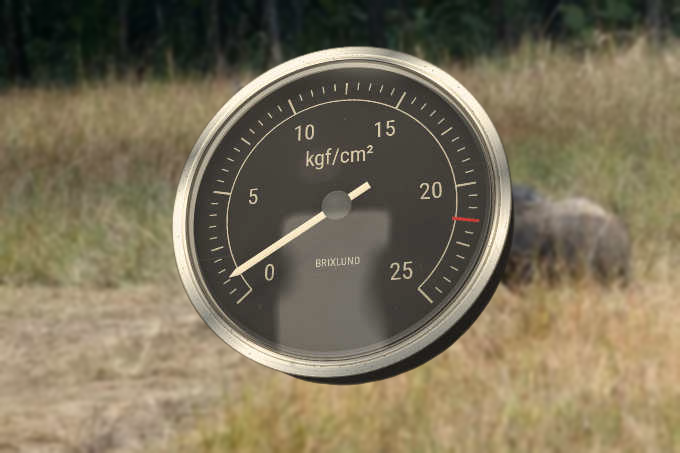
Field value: 1 kg/cm²
